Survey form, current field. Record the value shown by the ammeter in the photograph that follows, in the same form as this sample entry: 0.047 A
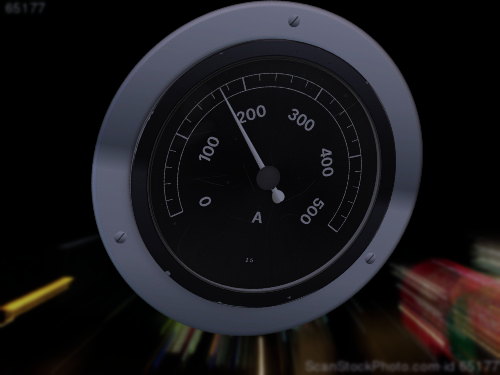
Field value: 170 A
